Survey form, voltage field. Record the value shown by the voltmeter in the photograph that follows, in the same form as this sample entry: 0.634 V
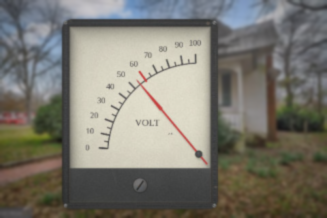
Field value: 55 V
